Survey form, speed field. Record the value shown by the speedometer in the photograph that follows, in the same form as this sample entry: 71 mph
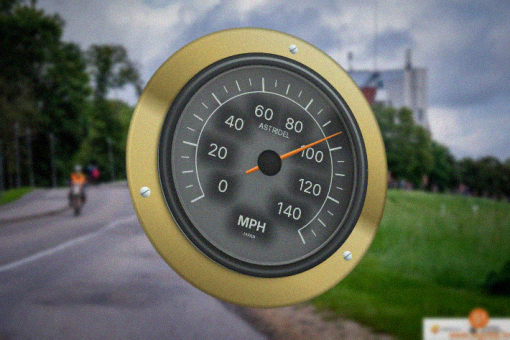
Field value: 95 mph
